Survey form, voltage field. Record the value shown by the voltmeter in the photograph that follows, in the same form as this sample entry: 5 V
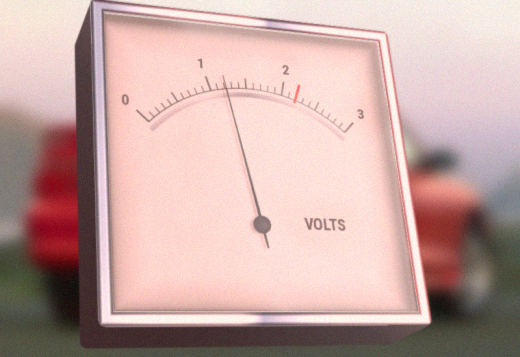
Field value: 1.2 V
